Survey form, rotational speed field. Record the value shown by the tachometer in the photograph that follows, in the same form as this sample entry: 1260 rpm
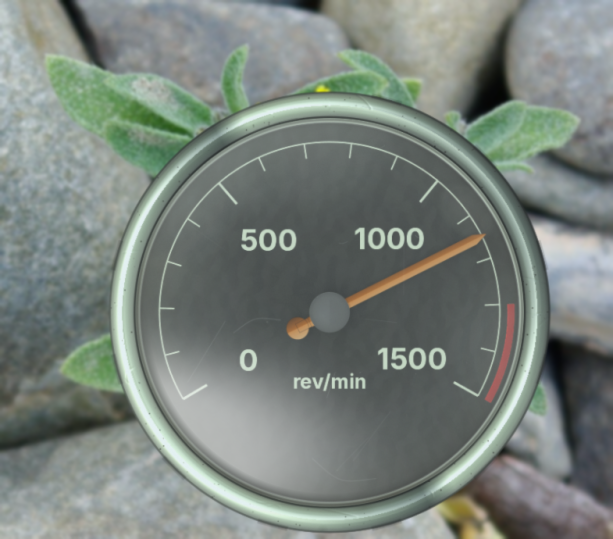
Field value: 1150 rpm
